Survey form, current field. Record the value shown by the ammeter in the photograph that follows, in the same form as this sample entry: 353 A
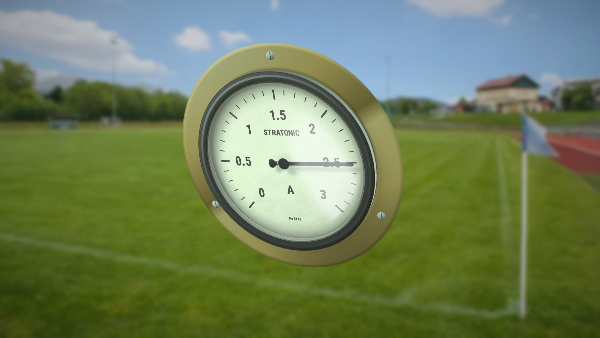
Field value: 2.5 A
